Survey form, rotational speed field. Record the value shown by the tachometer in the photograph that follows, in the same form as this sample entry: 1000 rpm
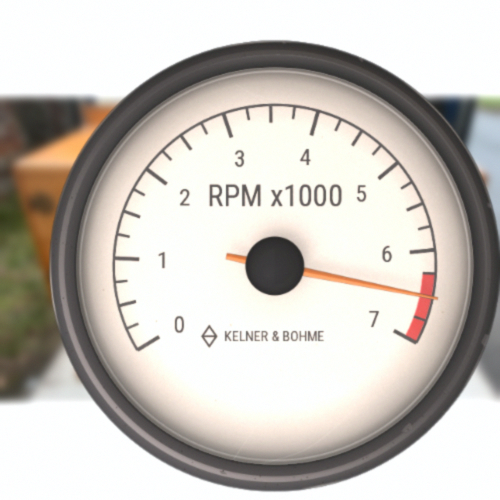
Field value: 6500 rpm
